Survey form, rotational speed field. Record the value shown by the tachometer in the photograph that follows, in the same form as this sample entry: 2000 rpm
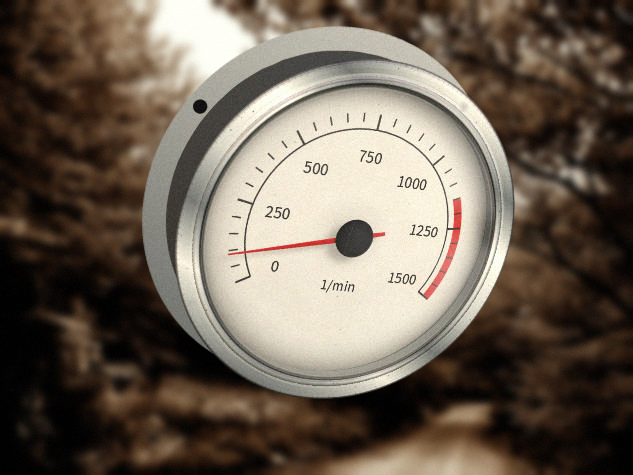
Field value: 100 rpm
